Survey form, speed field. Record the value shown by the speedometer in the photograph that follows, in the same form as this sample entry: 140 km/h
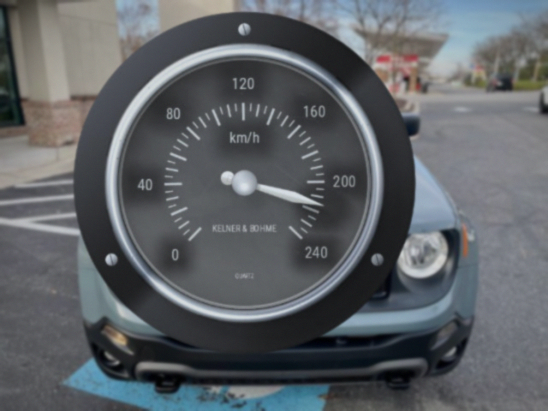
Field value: 215 km/h
